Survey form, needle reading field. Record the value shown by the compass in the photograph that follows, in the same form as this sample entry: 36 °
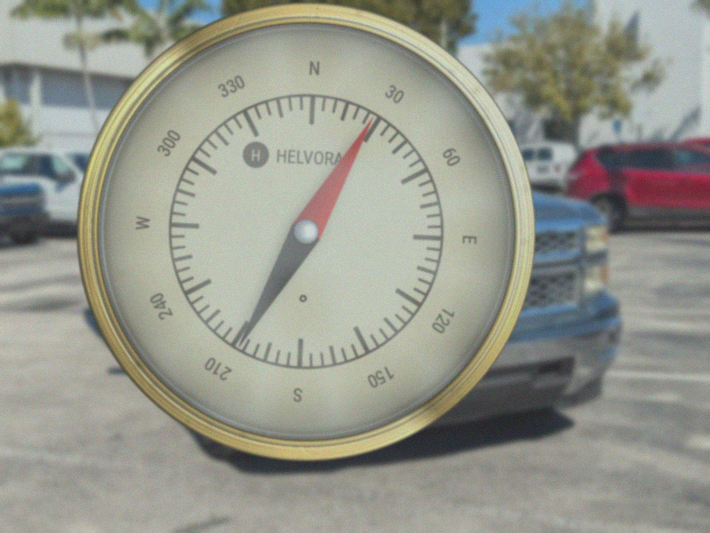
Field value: 27.5 °
